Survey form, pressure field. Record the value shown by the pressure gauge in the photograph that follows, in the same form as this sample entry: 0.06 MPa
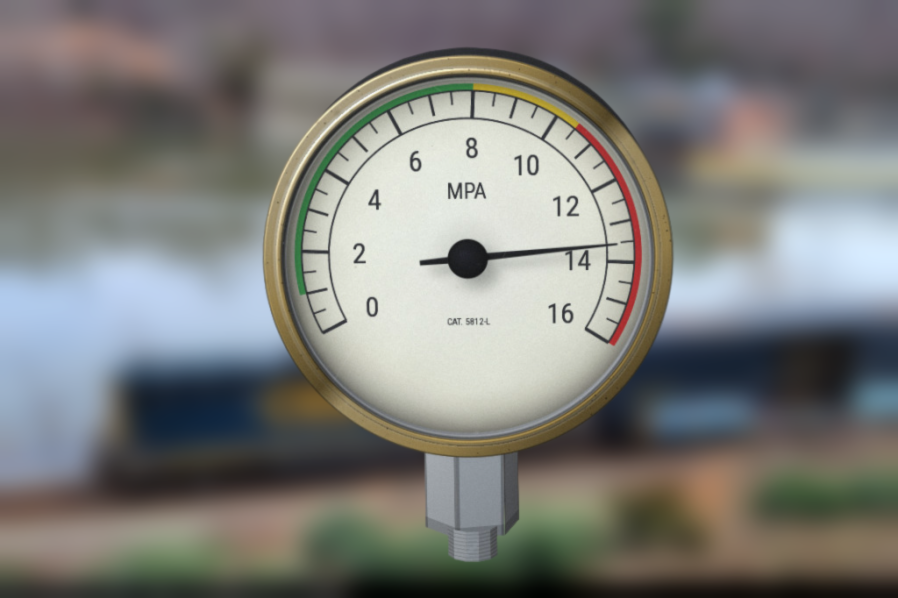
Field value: 13.5 MPa
